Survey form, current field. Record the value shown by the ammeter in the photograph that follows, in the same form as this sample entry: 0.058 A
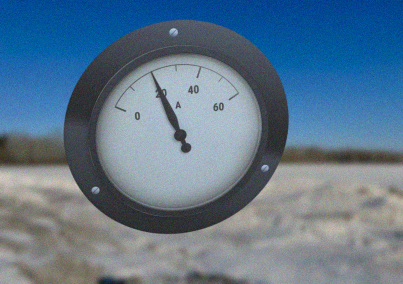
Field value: 20 A
